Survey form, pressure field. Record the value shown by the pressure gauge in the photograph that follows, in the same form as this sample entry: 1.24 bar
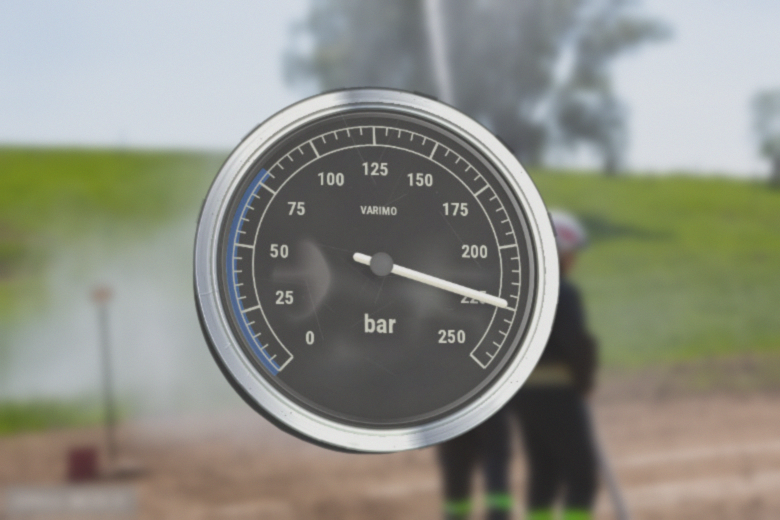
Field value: 225 bar
